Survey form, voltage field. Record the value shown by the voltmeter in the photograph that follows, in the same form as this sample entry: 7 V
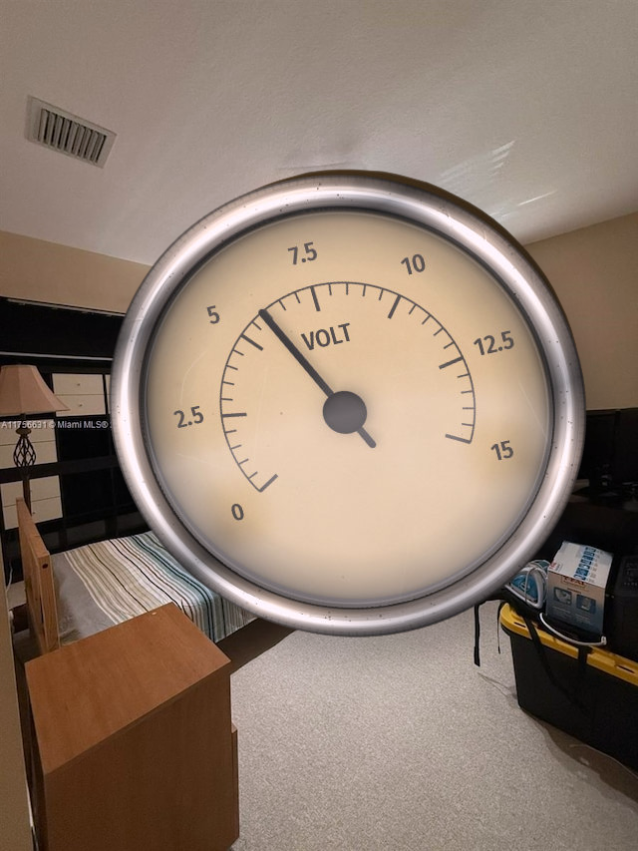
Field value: 6 V
